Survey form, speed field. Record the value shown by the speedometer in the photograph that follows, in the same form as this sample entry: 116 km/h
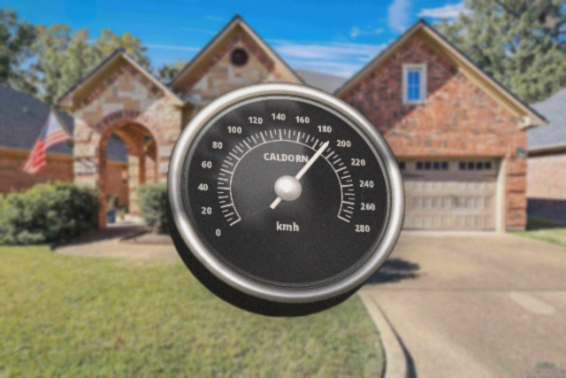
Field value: 190 km/h
